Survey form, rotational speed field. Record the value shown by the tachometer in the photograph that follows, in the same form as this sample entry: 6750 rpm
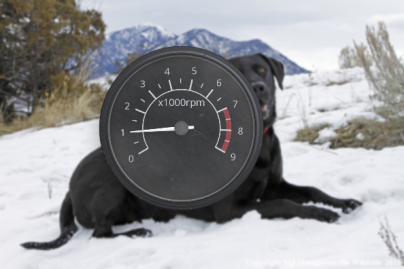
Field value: 1000 rpm
